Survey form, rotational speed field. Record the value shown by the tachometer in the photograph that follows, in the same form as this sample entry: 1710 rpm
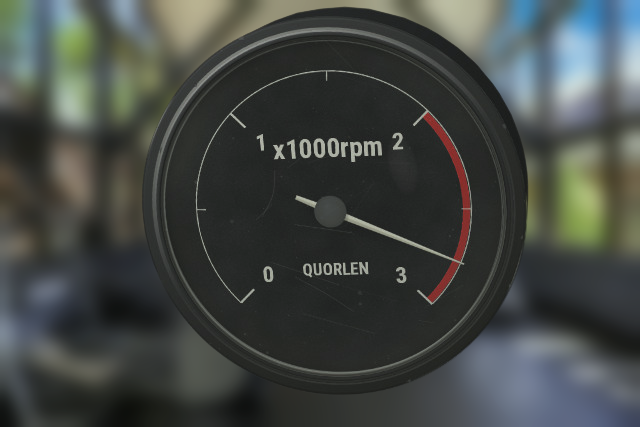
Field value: 2750 rpm
